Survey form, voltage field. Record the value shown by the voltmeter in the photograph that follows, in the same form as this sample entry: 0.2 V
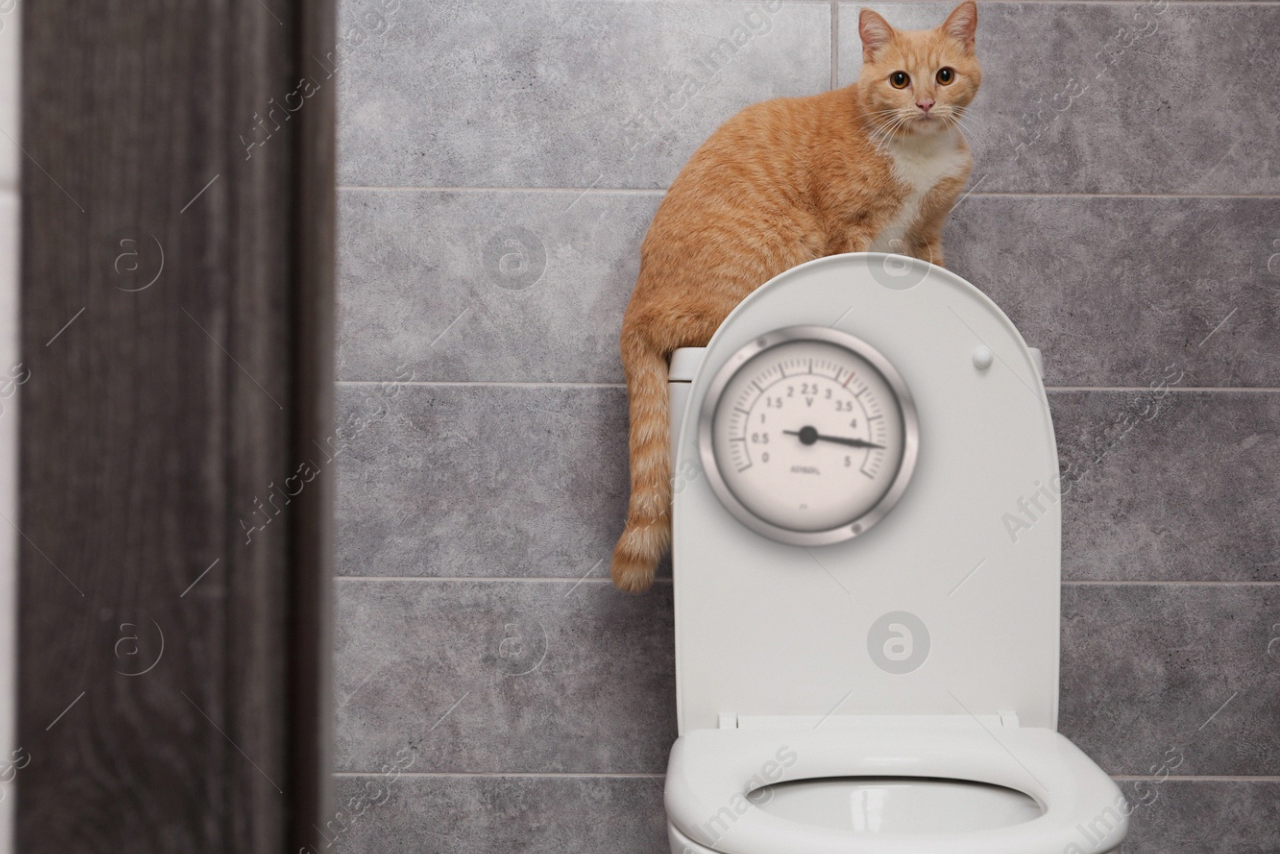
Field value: 4.5 V
